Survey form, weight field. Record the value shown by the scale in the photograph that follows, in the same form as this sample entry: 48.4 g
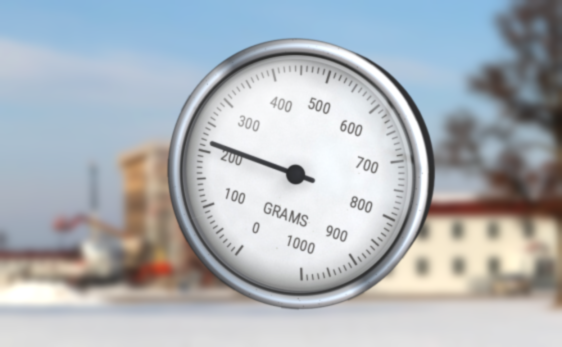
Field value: 220 g
